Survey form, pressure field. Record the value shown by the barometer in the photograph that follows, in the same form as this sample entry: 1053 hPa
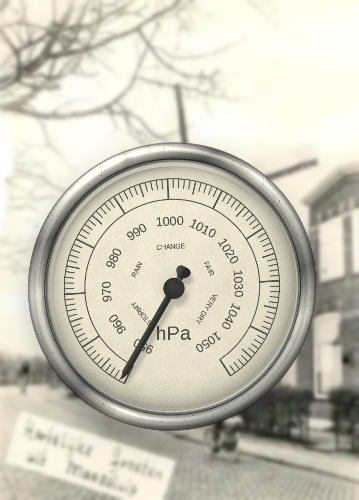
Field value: 951 hPa
